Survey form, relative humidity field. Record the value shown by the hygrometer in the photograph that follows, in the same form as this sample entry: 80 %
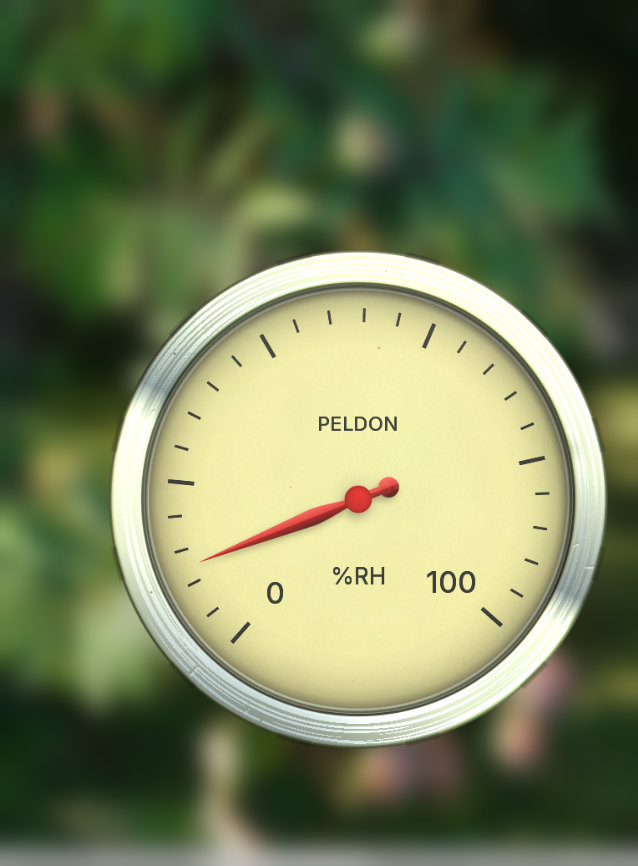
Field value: 10 %
